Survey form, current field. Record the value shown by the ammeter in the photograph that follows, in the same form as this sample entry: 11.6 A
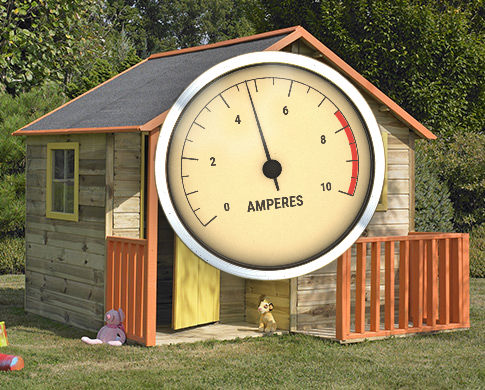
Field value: 4.75 A
